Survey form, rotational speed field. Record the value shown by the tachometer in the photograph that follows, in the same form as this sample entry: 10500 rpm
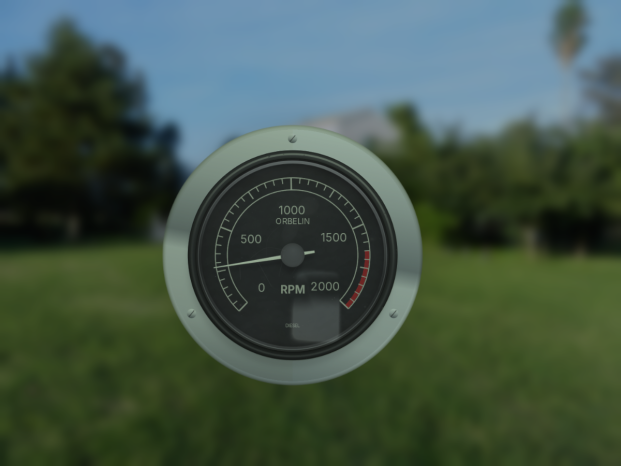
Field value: 275 rpm
